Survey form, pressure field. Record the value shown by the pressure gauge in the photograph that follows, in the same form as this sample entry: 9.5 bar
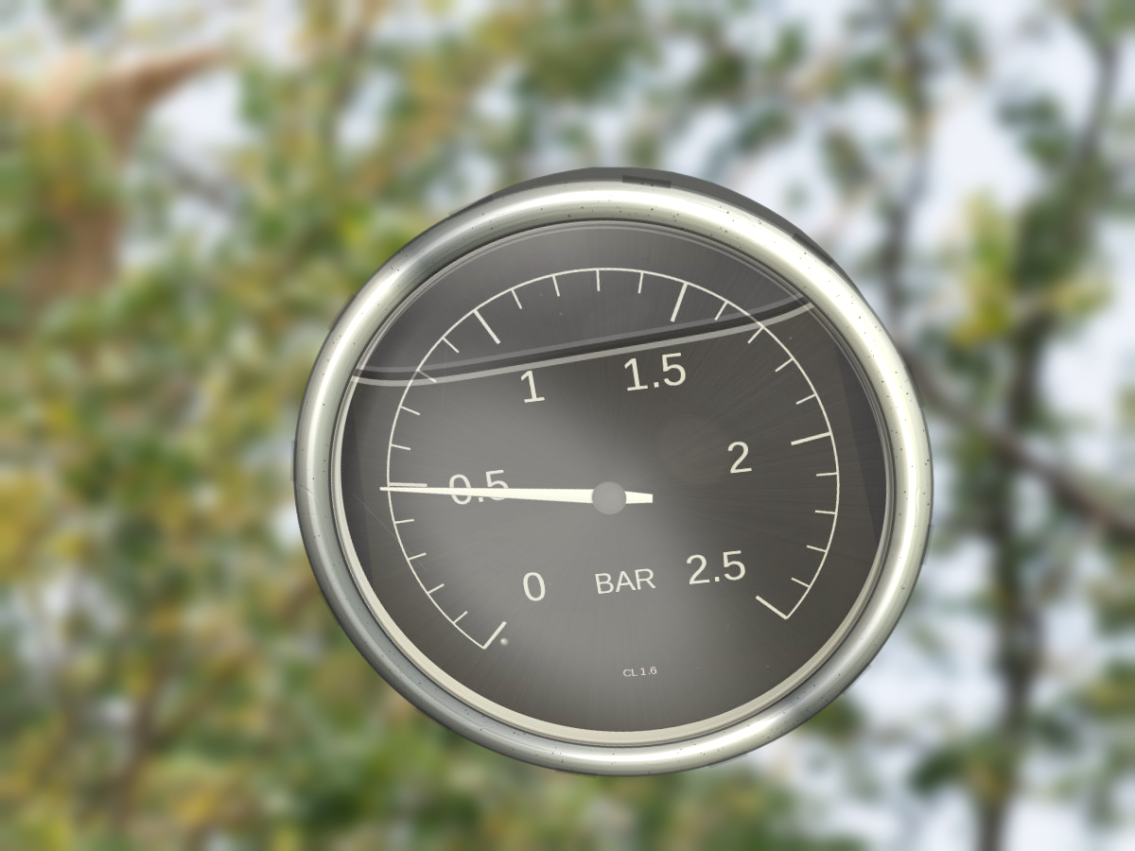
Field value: 0.5 bar
